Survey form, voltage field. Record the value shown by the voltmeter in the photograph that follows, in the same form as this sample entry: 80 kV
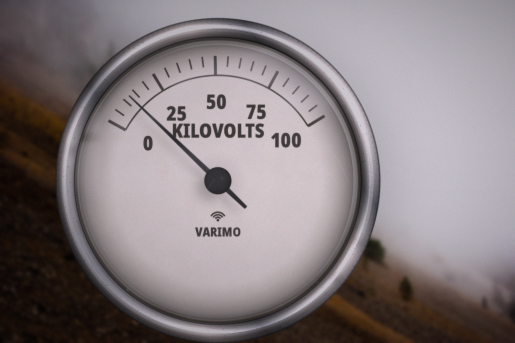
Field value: 12.5 kV
